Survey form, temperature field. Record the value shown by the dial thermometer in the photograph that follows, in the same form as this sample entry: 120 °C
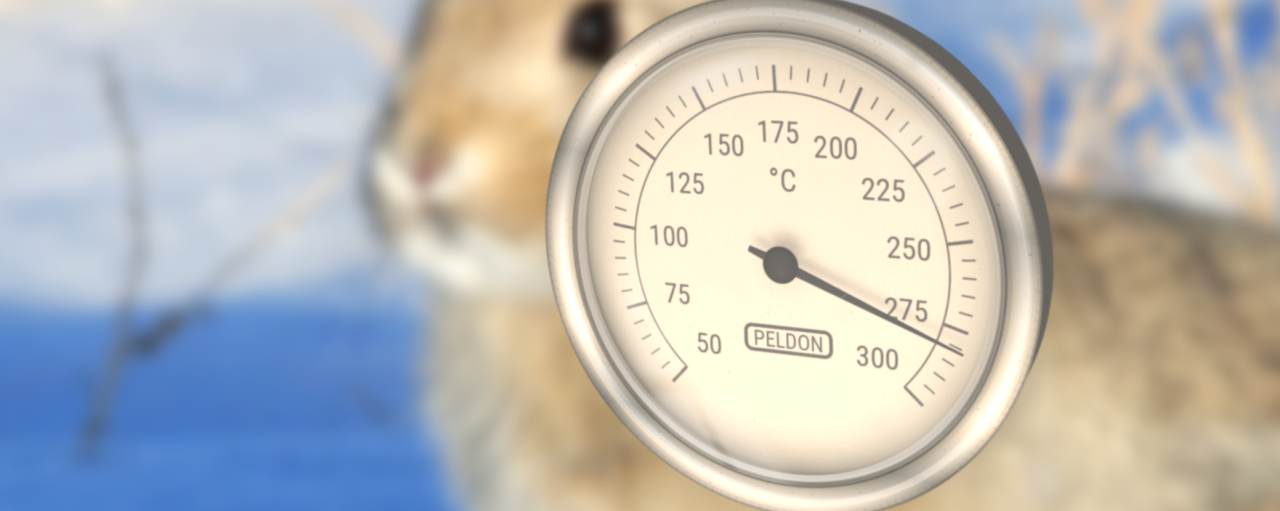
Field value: 280 °C
